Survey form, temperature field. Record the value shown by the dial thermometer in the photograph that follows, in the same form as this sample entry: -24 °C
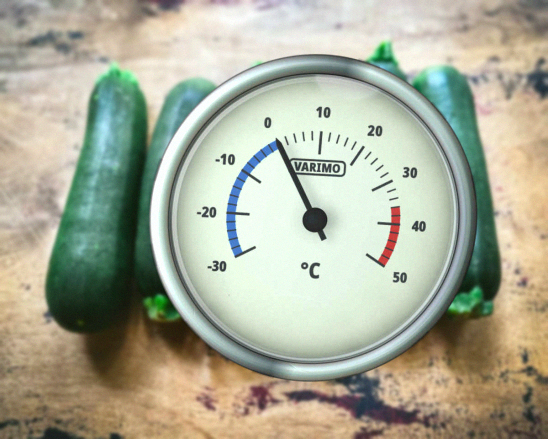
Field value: 0 °C
